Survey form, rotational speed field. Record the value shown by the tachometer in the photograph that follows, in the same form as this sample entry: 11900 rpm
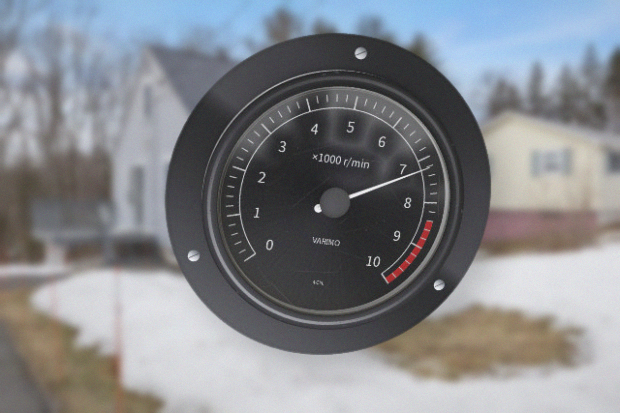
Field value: 7200 rpm
